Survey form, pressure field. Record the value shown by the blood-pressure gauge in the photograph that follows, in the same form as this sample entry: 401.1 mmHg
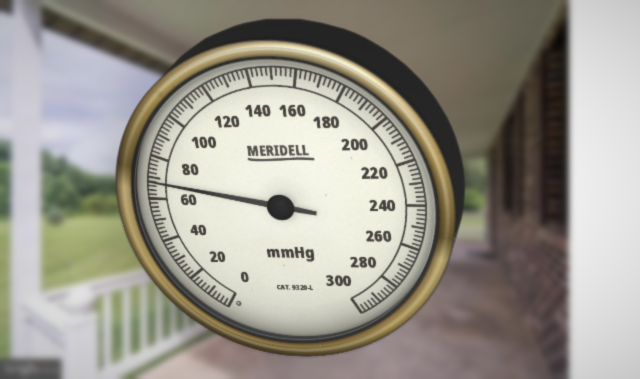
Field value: 70 mmHg
